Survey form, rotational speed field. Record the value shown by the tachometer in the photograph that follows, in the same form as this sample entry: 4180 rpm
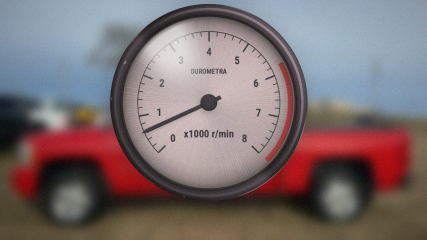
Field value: 600 rpm
